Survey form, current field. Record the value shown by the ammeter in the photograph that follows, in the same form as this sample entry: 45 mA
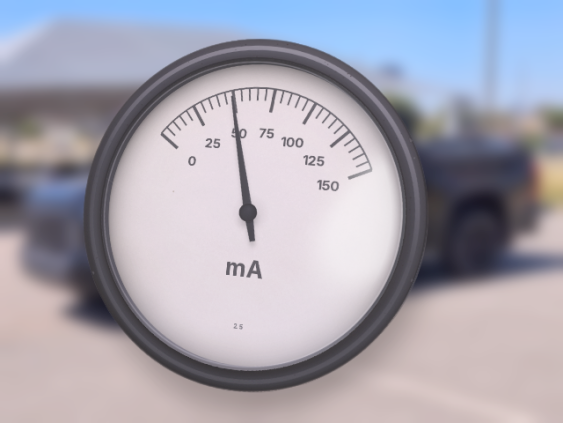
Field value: 50 mA
